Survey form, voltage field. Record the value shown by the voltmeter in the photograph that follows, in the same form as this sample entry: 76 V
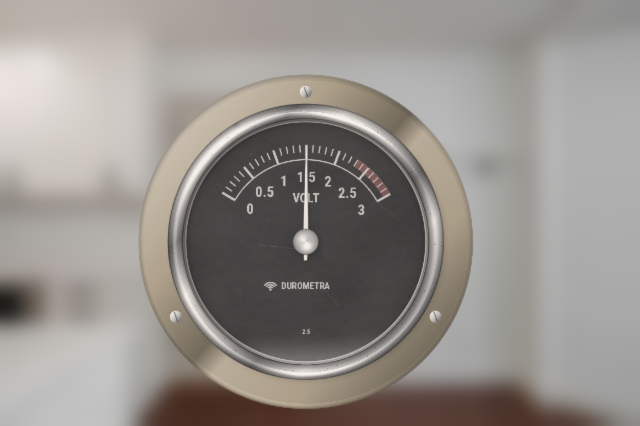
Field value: 1.5 V
